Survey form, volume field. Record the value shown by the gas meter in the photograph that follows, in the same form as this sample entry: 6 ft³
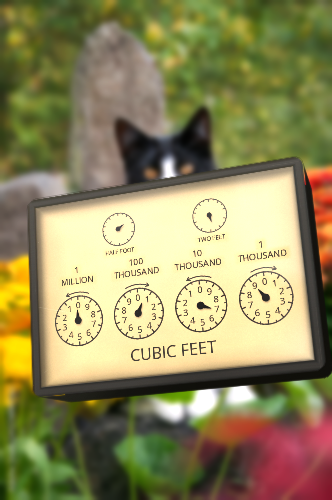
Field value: 6900 ft³
